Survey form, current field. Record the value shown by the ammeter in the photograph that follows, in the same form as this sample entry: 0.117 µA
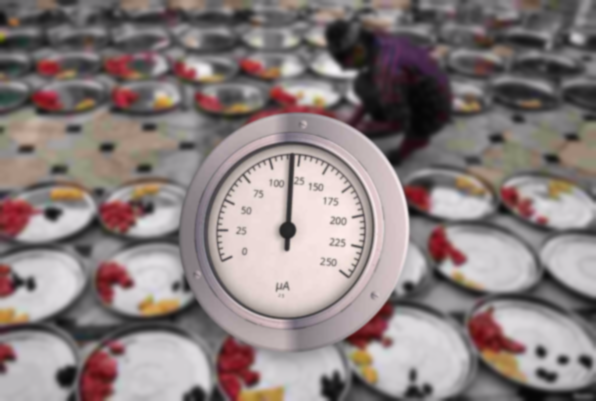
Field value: 120 µA
